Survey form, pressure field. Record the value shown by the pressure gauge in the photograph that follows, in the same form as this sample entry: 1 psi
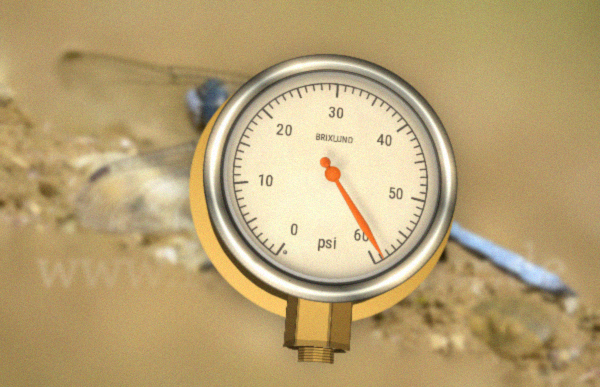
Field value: 59 psi
